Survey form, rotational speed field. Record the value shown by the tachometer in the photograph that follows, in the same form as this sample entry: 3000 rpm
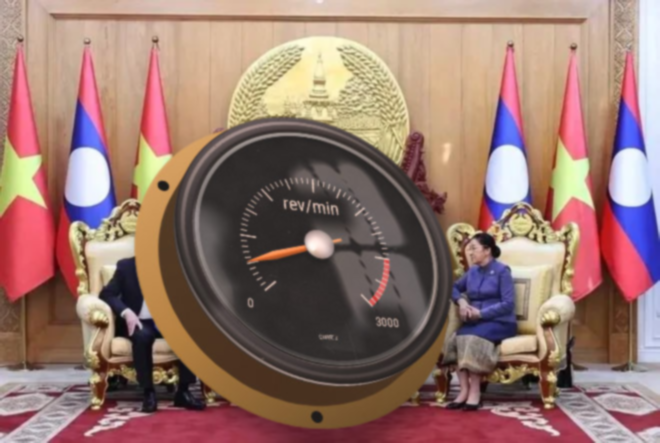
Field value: 250 rpm
